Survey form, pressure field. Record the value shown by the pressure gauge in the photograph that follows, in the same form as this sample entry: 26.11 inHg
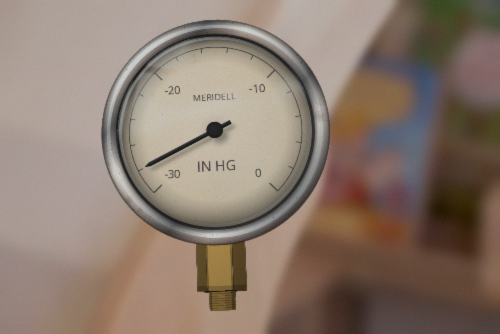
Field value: -28 inHg
